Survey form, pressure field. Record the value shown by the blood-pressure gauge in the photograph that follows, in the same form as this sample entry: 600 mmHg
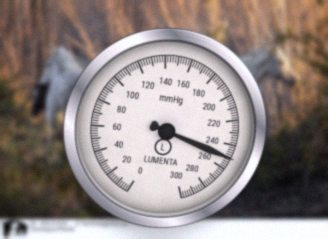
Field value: 250 mmHg
